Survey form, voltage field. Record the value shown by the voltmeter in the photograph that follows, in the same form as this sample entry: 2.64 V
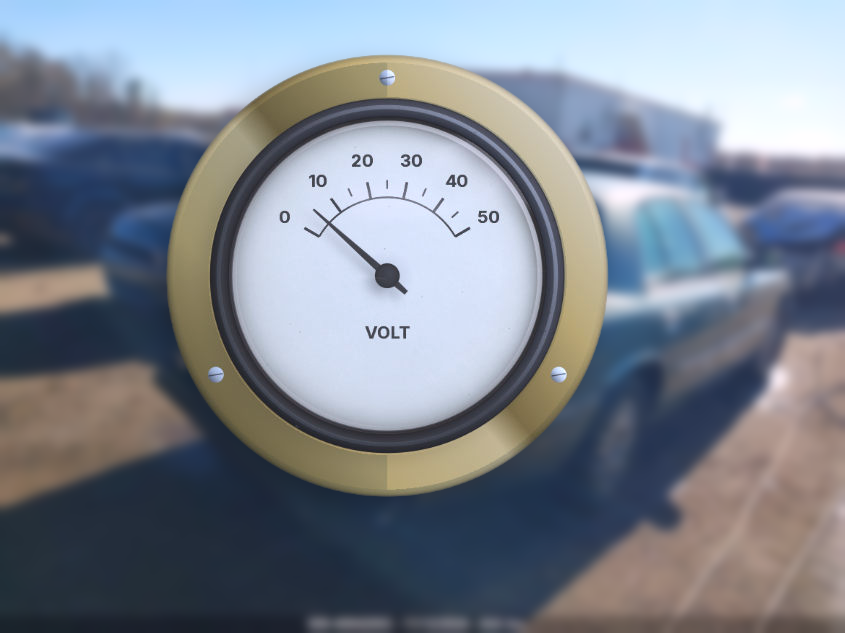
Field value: 5 V
